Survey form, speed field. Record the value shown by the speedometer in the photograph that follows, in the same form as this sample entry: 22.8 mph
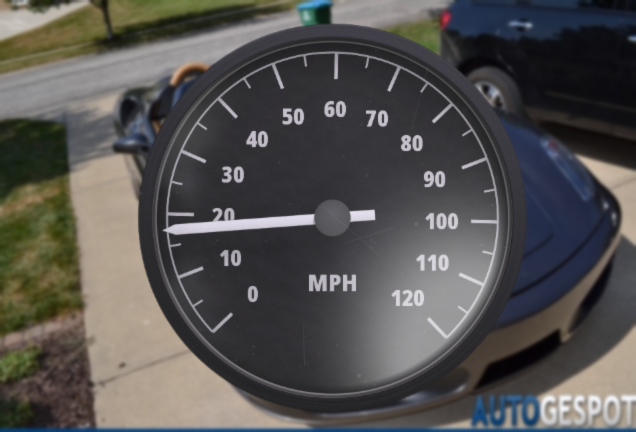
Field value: 17.5 mph
